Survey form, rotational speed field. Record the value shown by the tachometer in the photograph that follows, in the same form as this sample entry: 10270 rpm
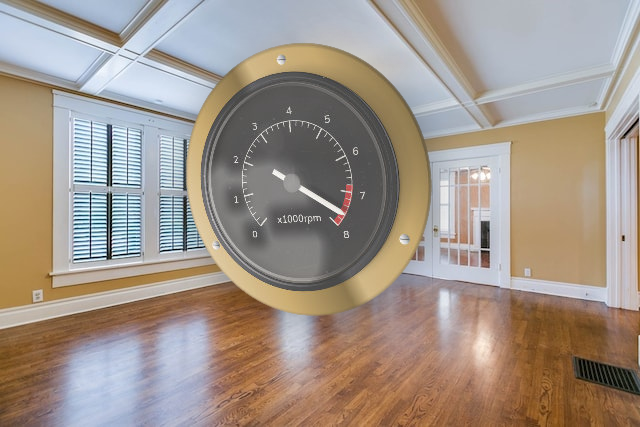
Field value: 7600 rpm
